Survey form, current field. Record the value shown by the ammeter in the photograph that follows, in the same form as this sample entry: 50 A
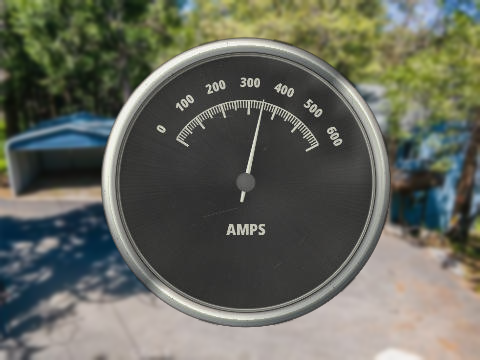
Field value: 350 A
